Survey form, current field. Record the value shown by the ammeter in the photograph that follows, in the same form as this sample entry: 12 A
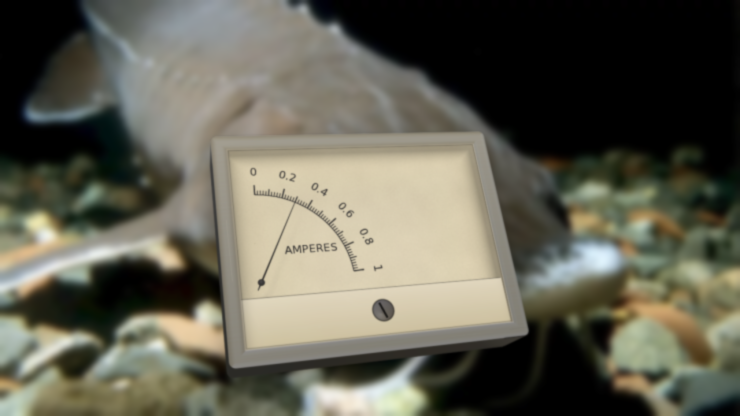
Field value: 0.3 A
